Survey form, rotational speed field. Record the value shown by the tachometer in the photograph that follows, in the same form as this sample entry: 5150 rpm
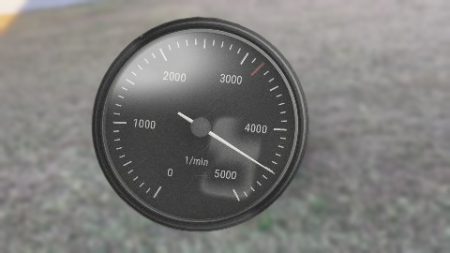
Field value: 4500 rpm
